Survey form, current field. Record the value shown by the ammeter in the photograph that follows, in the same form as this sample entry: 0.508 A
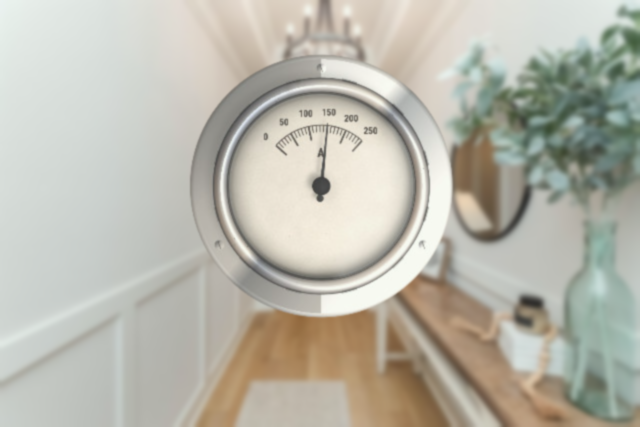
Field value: 150 A
